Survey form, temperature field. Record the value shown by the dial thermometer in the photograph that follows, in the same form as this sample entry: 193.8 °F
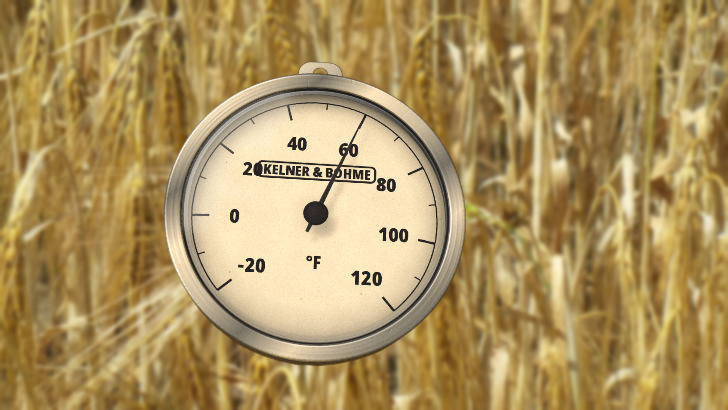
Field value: 60 °F
